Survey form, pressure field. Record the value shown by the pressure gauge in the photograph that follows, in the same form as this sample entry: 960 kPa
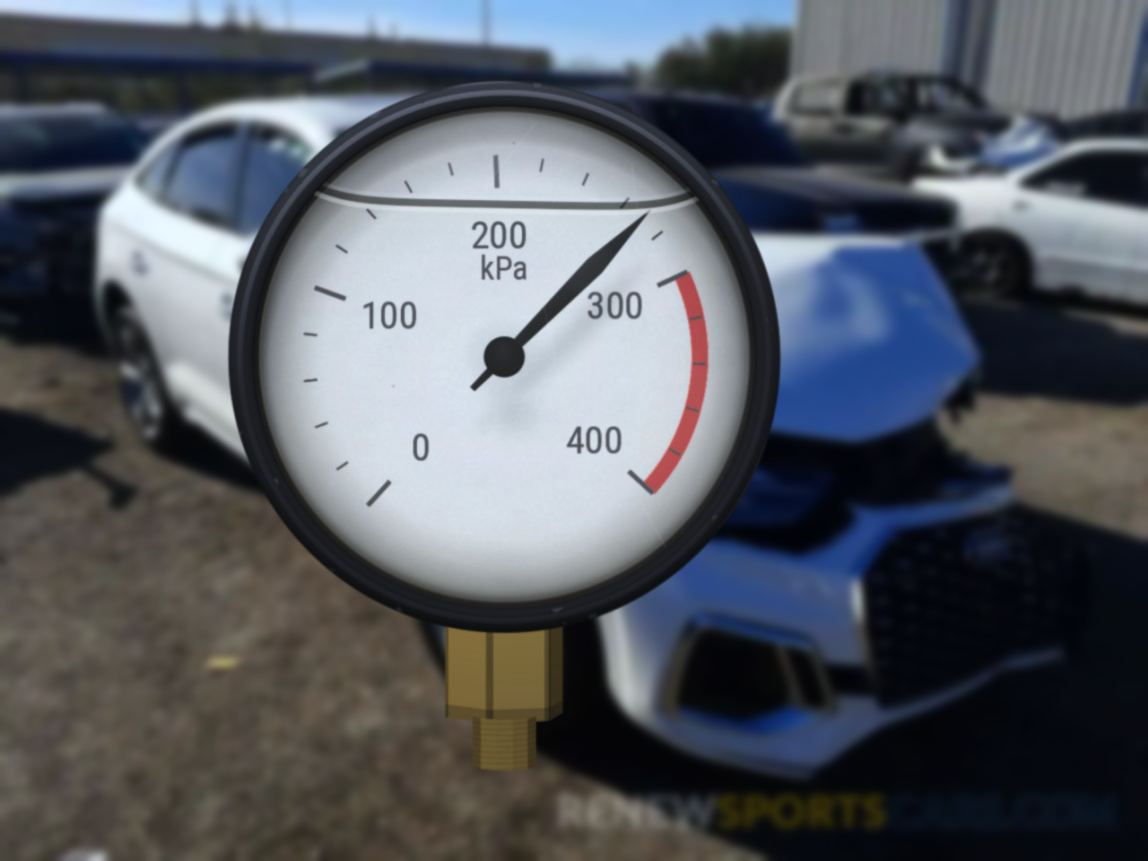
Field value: 270 kPa
